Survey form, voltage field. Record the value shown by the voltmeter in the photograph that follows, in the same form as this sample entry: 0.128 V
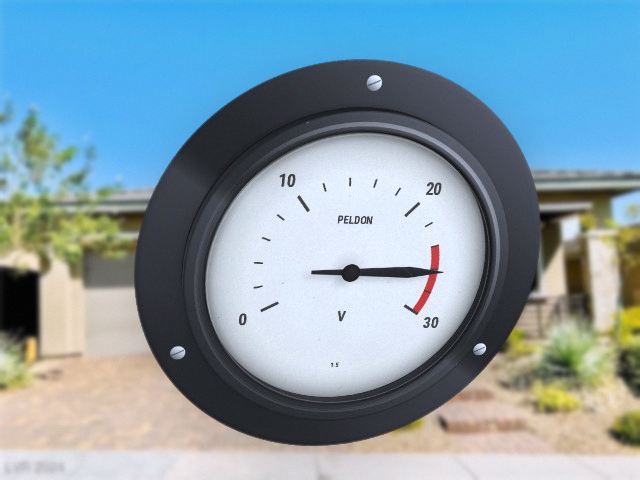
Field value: 26 V
